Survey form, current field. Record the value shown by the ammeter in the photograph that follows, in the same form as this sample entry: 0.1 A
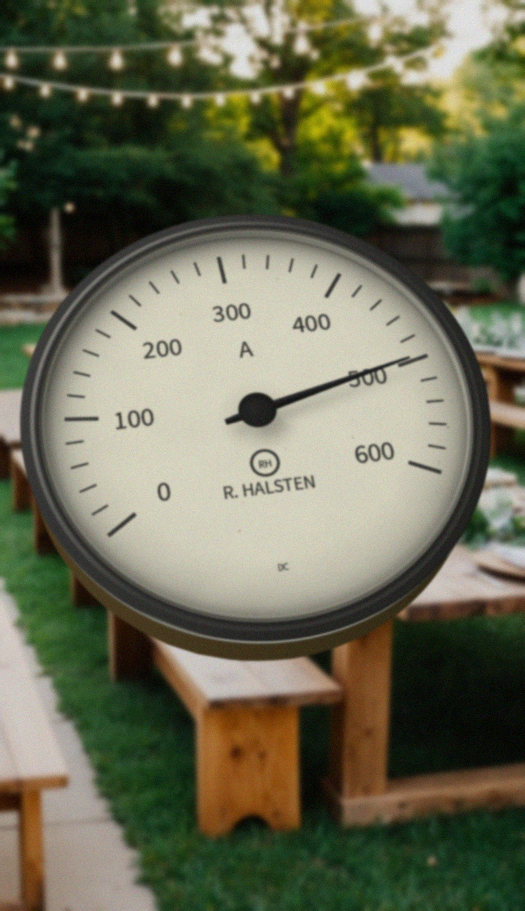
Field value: 500 A
